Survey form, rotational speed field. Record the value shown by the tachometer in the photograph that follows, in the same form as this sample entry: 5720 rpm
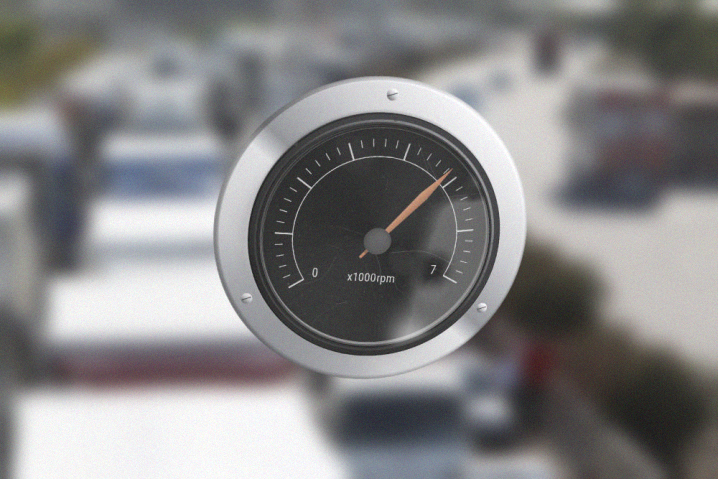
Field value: 4800 rpm
